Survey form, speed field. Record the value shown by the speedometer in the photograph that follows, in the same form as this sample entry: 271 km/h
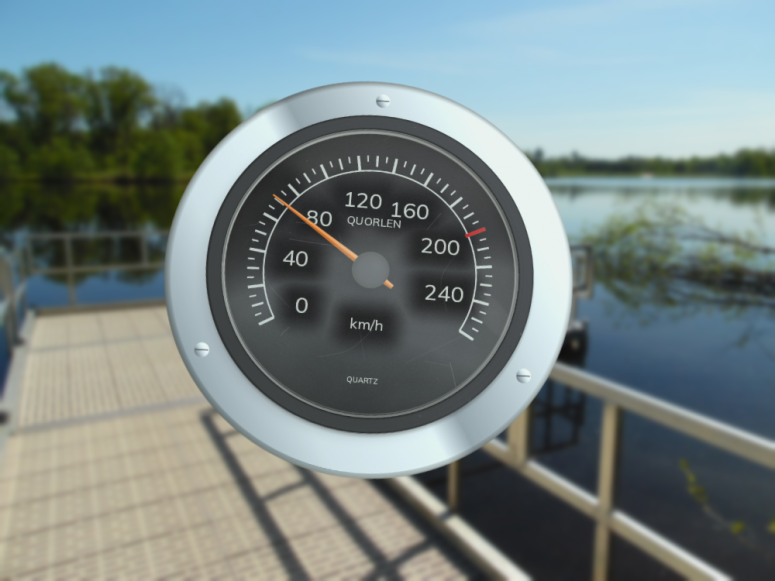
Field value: 70 km/h
